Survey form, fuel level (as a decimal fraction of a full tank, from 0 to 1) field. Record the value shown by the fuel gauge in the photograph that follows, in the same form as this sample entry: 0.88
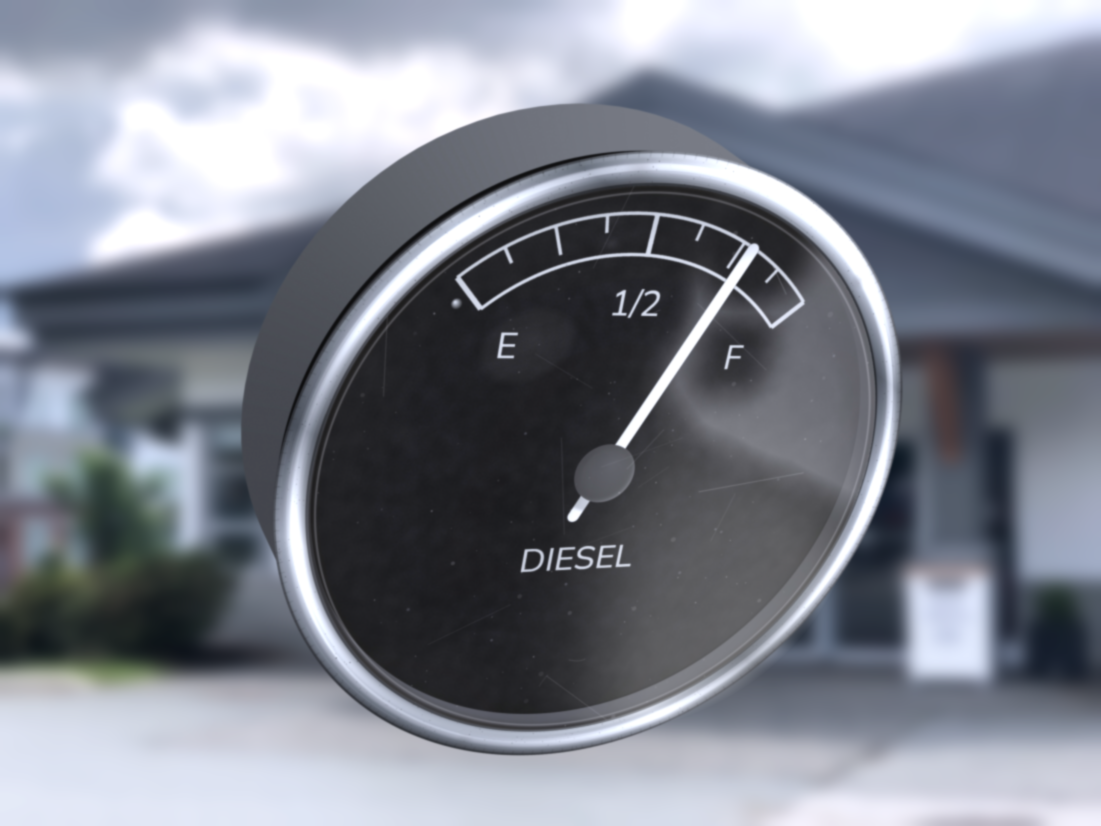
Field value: 0.75
